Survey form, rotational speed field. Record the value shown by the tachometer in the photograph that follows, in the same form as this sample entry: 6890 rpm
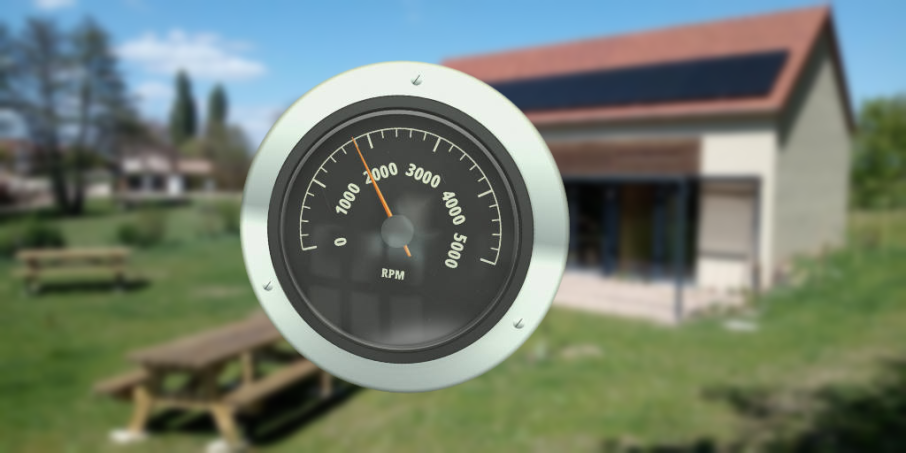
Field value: 1800 rpm
